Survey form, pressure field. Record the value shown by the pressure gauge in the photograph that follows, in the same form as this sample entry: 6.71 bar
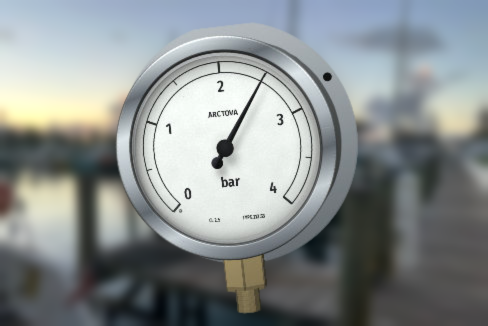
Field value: 2.5 bar
